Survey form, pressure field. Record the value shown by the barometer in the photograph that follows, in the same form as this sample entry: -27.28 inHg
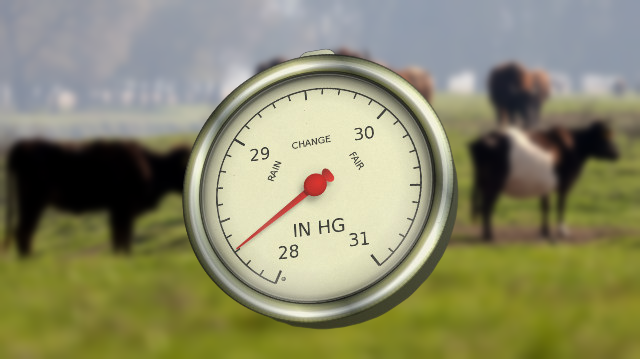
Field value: 28.3 inHg
